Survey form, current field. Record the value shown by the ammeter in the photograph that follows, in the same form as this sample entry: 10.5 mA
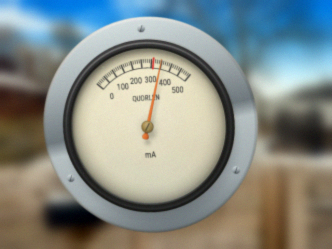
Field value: 350 mA
